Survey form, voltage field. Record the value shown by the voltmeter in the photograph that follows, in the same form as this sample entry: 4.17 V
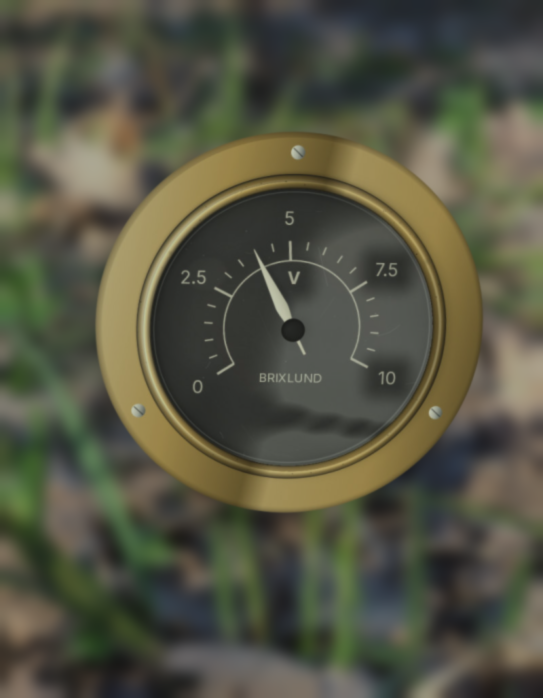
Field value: 4 V
